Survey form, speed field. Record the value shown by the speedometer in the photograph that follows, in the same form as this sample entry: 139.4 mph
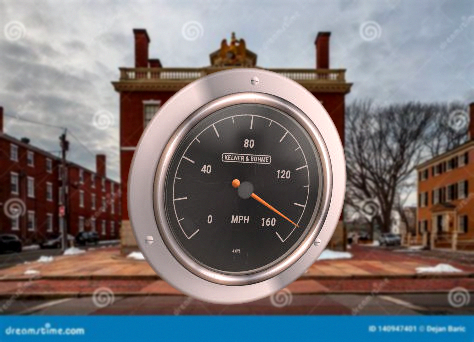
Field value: 150 mph
